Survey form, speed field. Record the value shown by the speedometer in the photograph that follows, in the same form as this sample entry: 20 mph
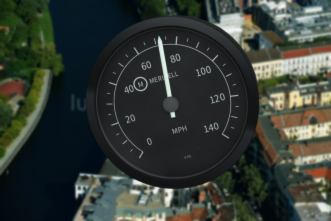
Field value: 72.5 mph
